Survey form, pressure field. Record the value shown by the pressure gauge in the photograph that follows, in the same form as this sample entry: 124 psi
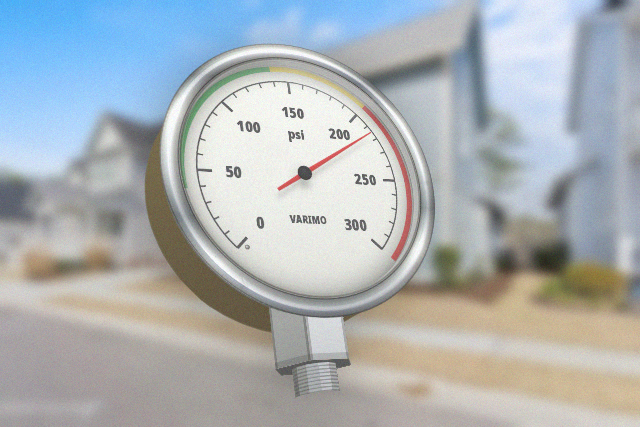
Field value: 215 psi
